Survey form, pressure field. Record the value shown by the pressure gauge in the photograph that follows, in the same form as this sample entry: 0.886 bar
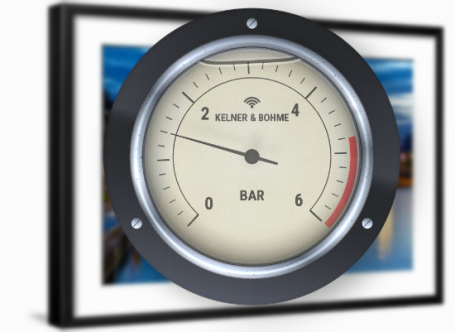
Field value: 1.4 bar
